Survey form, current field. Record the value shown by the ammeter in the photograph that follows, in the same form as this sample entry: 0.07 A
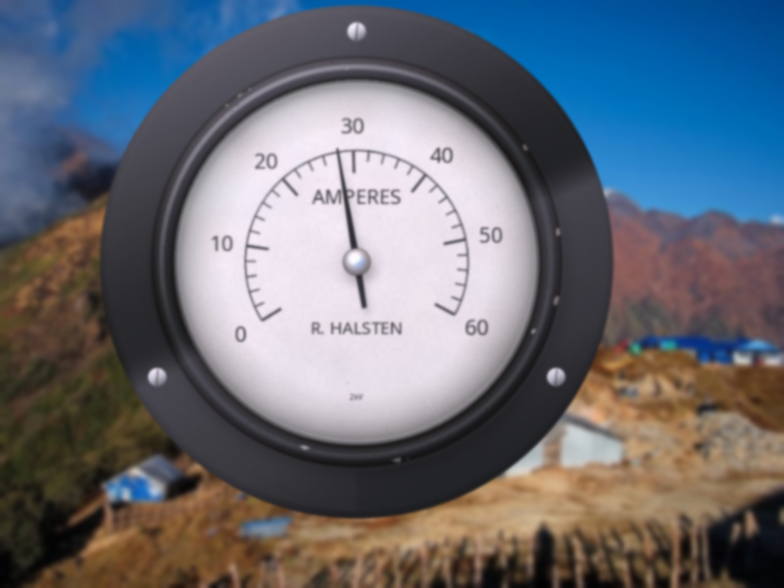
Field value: 28 A
